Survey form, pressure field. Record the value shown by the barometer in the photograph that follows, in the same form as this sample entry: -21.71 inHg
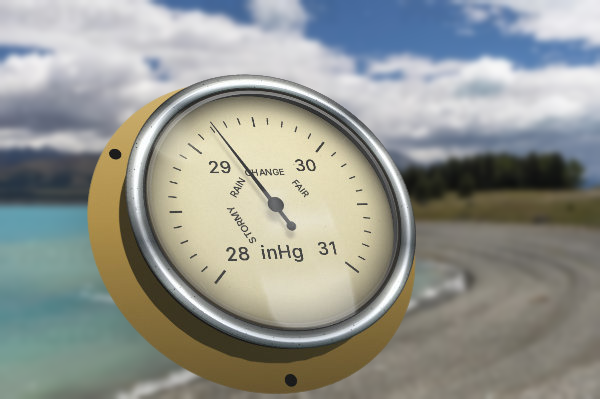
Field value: 29.2 inHg
